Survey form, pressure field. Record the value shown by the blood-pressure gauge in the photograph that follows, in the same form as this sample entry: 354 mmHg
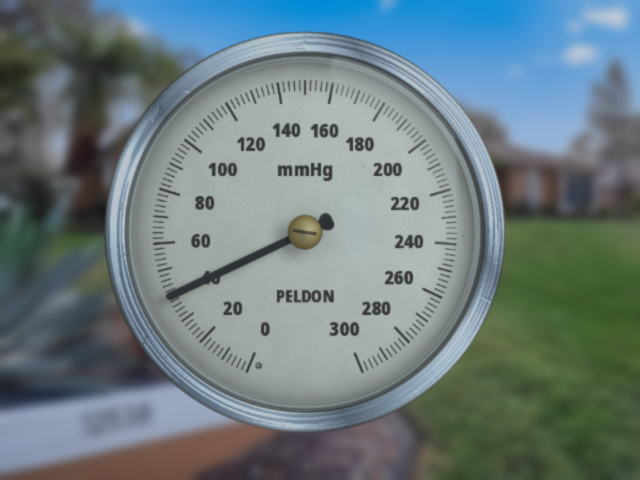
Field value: 40 mmHg
